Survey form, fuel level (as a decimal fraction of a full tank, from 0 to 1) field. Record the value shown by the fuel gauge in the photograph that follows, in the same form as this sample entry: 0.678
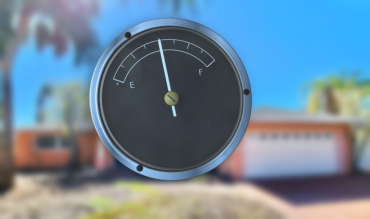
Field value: 0.5
